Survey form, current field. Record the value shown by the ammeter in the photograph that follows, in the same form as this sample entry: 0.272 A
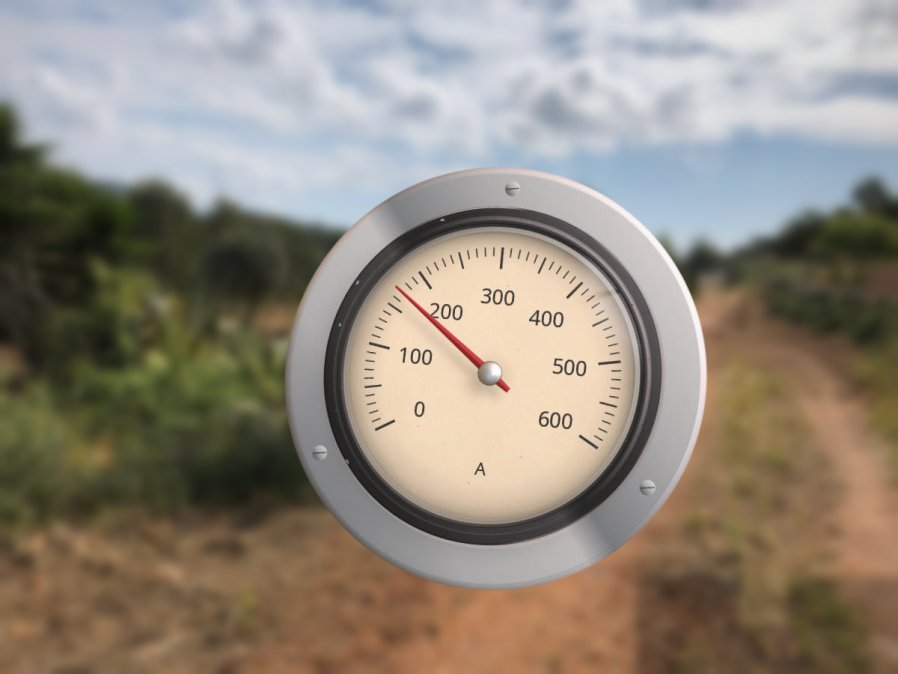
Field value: 170 A
